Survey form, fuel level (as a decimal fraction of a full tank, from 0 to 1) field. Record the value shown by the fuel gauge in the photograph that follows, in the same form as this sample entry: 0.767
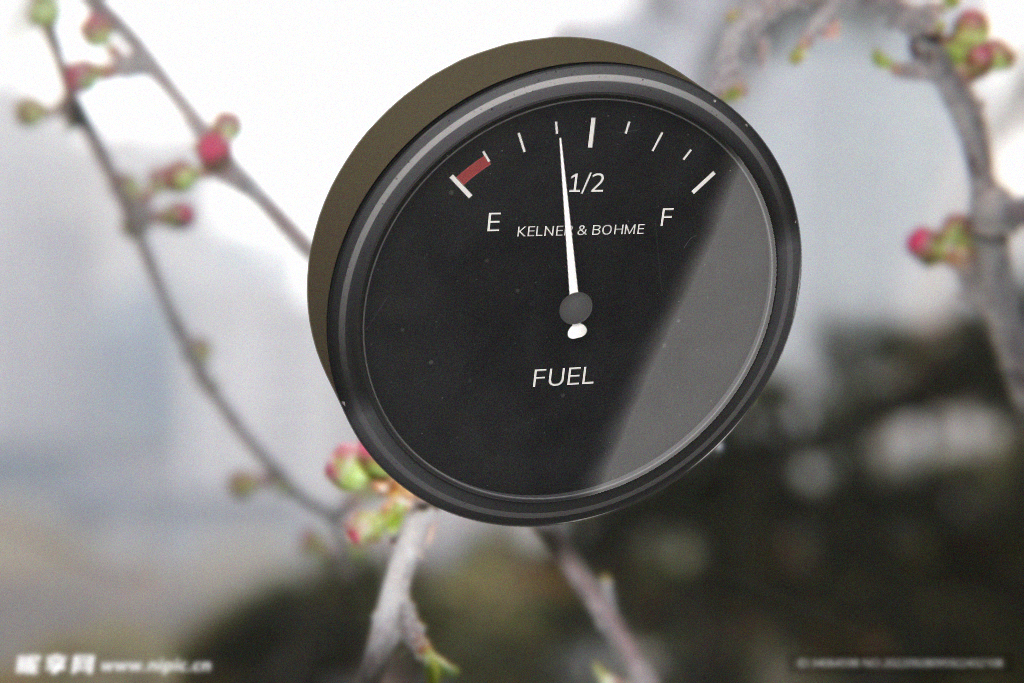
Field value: 0.375
